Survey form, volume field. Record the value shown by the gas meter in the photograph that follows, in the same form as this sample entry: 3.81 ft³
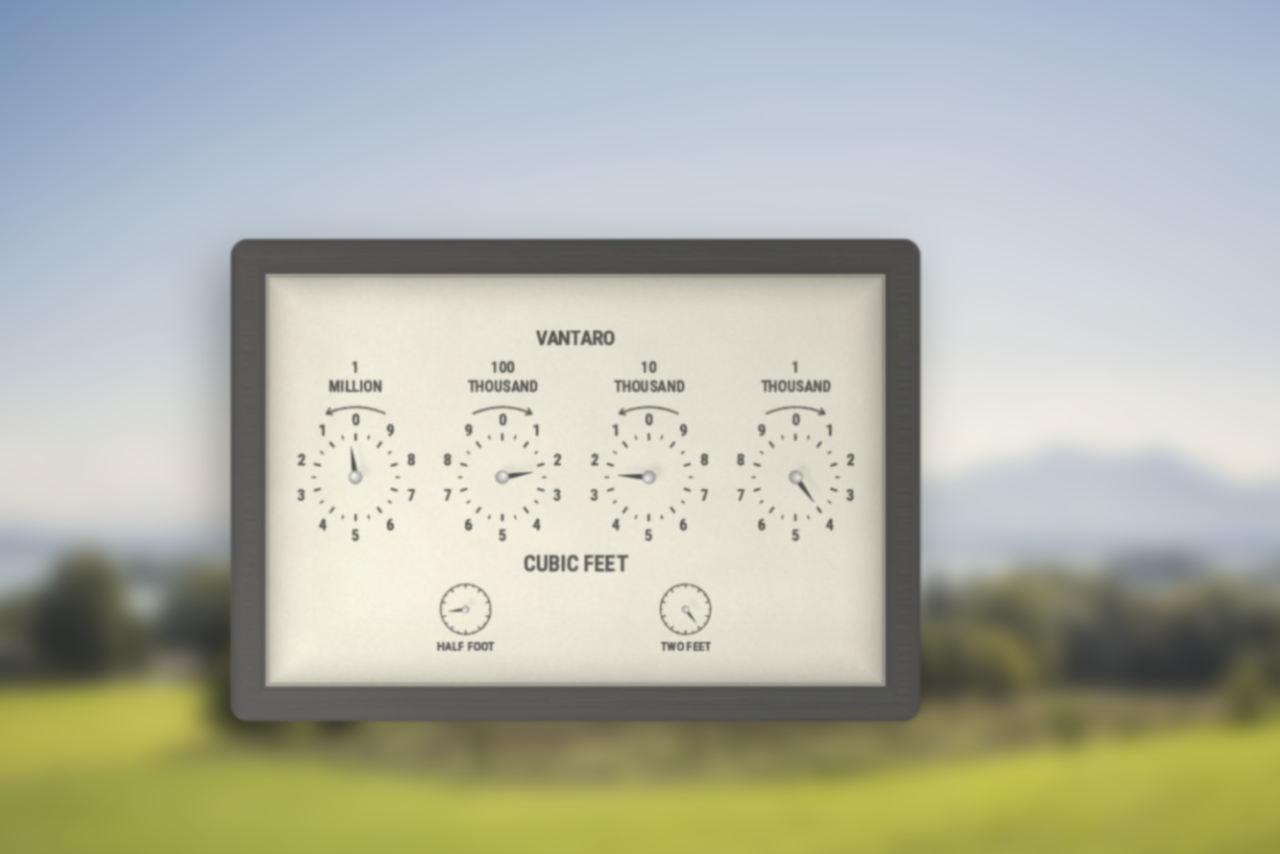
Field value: 22400 ft³
